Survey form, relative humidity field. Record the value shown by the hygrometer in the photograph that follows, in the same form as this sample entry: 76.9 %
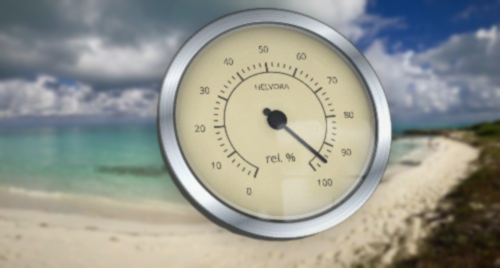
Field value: 96 %
